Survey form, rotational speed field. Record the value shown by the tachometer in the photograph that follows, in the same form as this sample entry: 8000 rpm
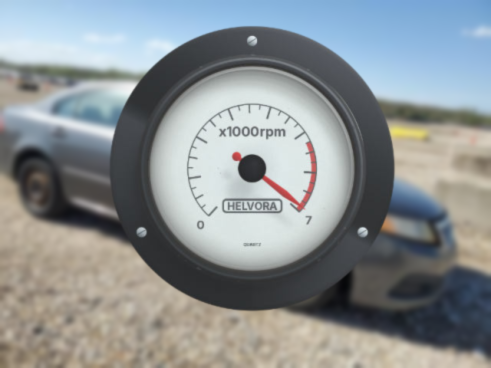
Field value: 6875 rpm
